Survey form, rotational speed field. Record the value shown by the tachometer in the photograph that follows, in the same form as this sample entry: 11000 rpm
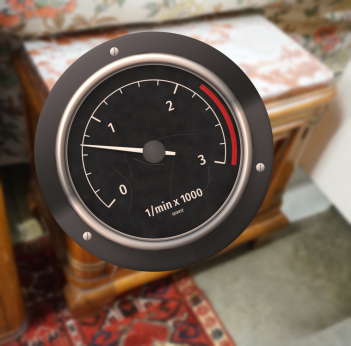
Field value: 700 rpm
